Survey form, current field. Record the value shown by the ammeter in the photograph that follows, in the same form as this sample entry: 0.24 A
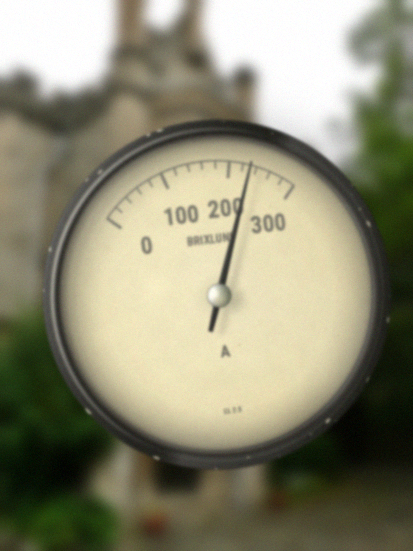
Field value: 230 A
